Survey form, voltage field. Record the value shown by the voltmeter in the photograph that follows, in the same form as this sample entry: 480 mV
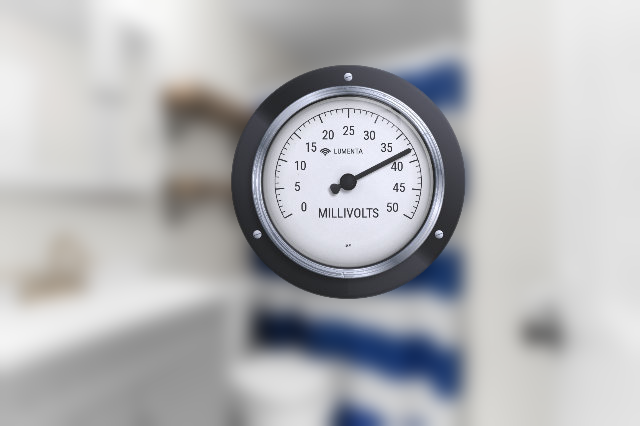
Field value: 38 mV
